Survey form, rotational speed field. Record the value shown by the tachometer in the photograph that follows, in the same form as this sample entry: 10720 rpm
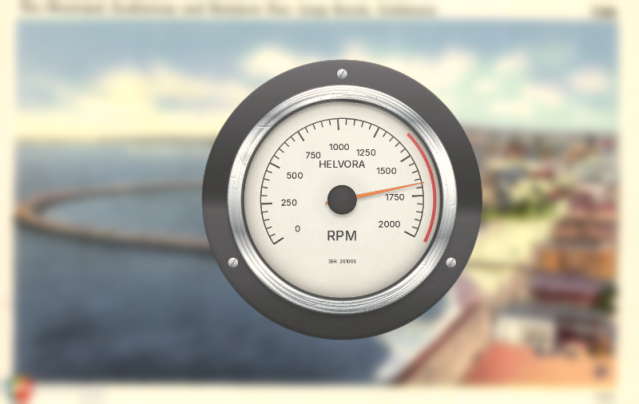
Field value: 1675 rpm
